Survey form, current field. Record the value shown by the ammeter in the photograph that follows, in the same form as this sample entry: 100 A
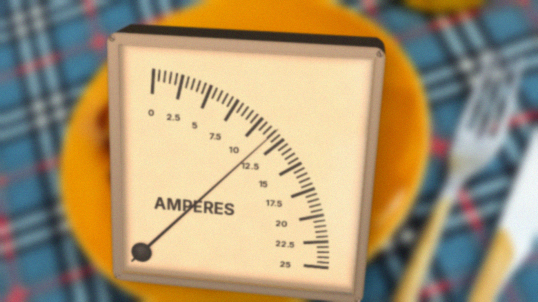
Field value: 11.5 A
